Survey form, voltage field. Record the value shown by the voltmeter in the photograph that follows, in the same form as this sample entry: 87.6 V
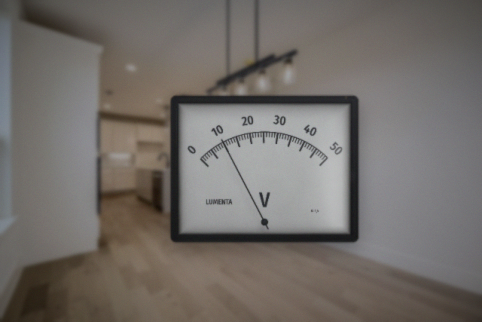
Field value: 10 V
